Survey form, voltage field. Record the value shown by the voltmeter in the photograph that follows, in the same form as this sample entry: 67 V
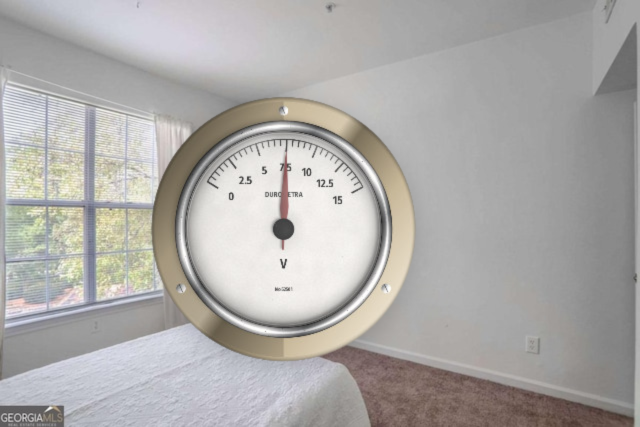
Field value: 7.5 V
